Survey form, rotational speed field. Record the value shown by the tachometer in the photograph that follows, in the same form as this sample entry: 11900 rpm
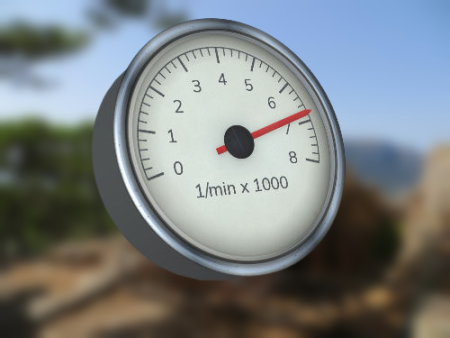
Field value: 6800 rpm
